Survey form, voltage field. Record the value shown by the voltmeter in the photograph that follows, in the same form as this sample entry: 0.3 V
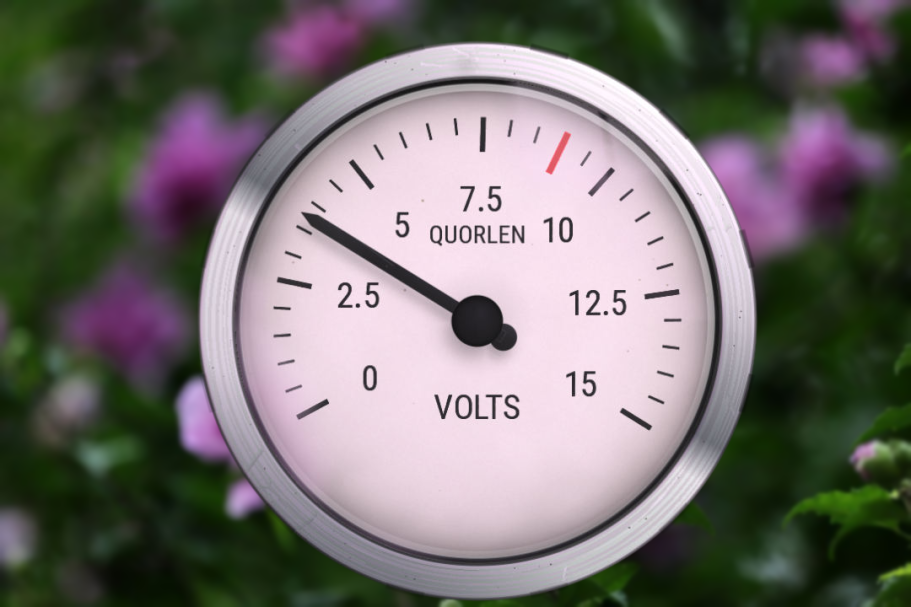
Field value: 3.75 V
